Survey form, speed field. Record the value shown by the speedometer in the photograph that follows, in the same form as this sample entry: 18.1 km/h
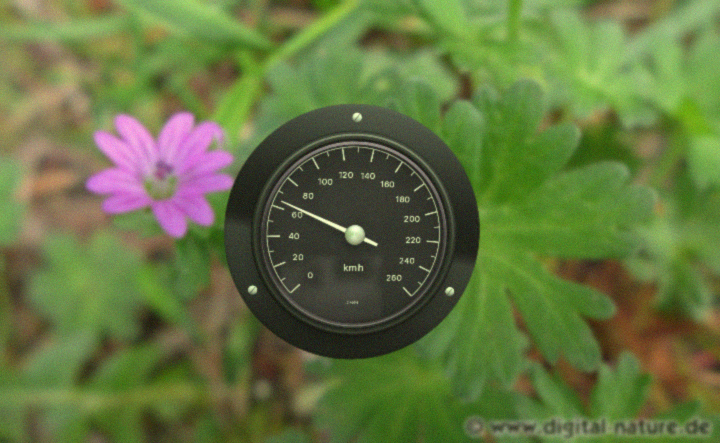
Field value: 65 km/h
